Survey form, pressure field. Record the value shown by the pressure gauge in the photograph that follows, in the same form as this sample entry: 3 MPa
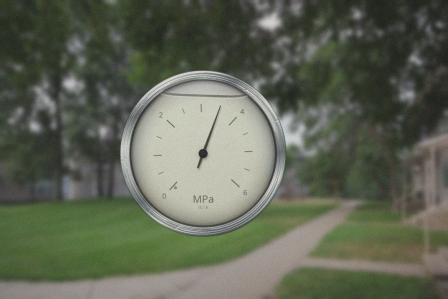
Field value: 3.5 MPa
